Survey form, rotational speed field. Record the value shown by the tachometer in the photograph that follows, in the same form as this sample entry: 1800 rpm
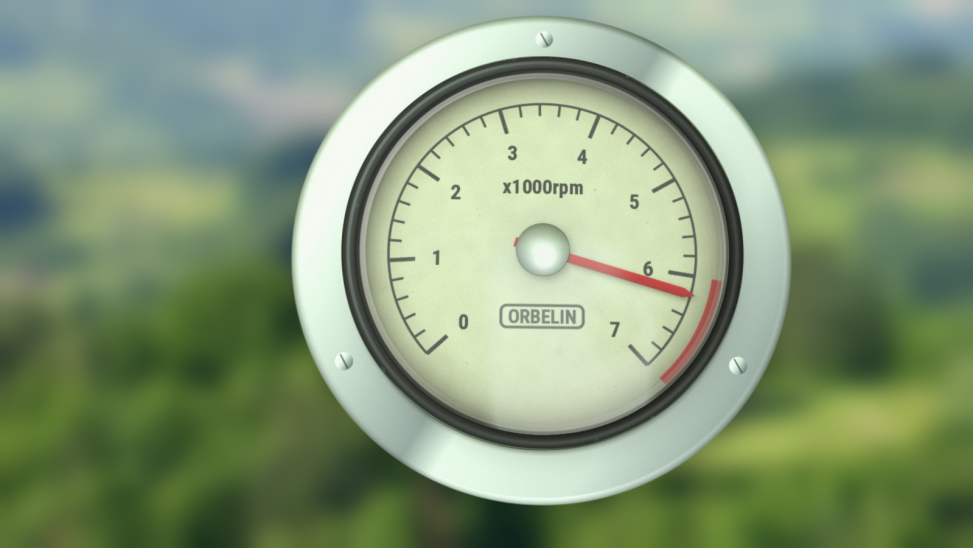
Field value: 6200 rpm
